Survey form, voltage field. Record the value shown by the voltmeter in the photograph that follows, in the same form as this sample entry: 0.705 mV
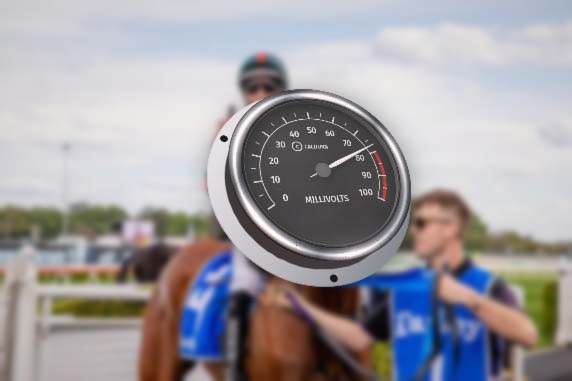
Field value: 77.5 mV
